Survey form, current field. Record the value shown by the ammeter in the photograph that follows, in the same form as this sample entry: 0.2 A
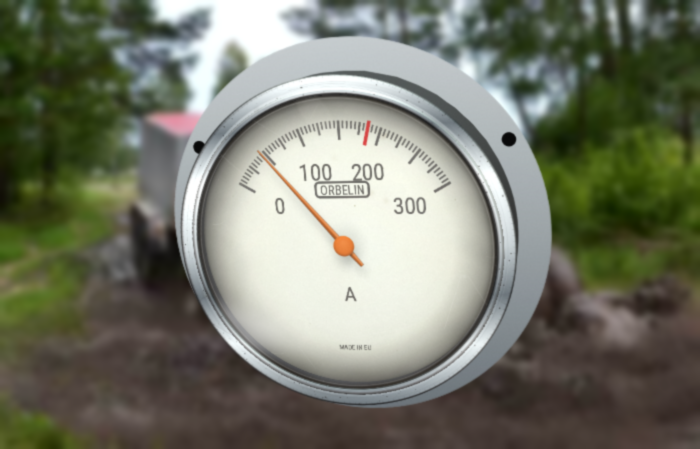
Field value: 50 A
